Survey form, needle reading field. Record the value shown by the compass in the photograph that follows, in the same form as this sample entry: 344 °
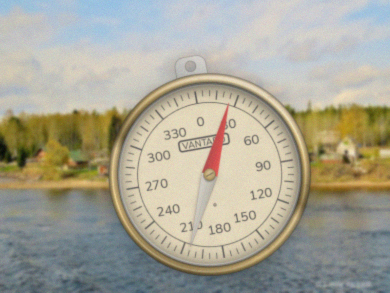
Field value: 25 °
